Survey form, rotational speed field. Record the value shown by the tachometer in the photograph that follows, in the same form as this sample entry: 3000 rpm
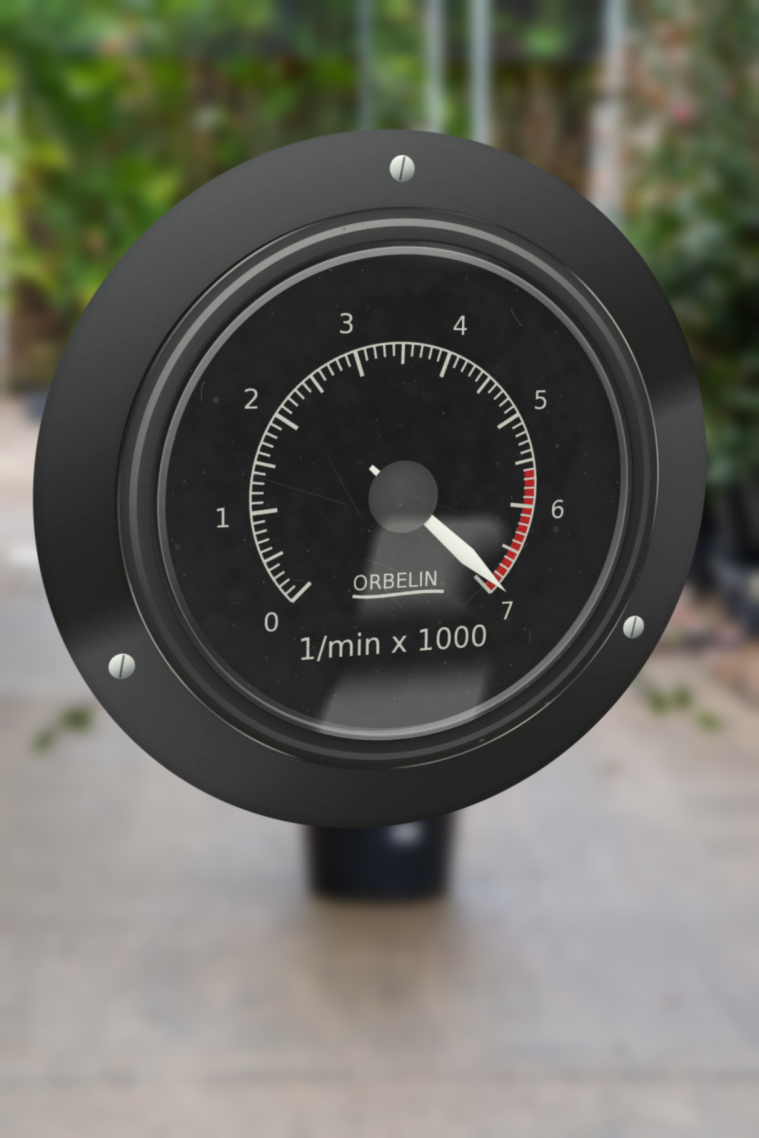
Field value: 6900 rpm
